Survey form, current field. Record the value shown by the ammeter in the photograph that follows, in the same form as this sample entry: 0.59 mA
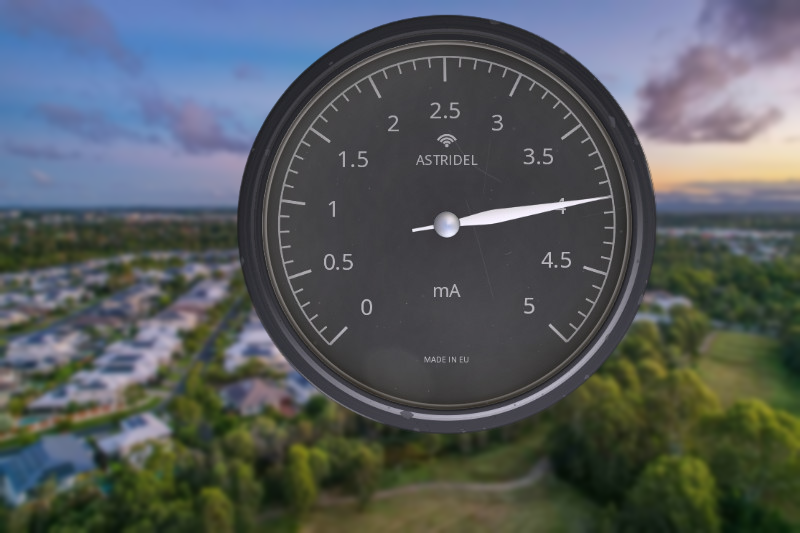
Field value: 4 mA
